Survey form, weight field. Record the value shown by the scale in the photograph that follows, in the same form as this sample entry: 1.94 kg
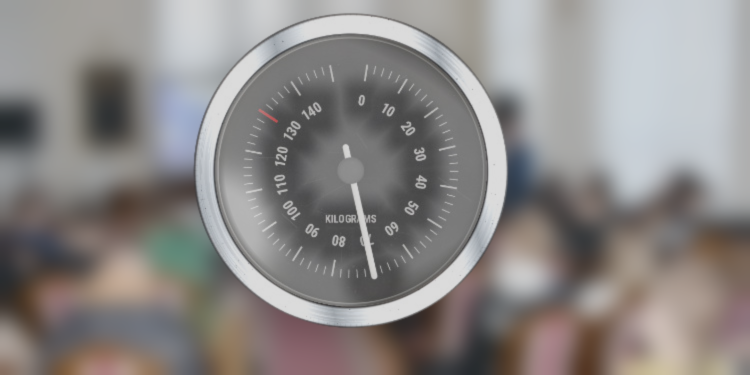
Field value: 70 kg
